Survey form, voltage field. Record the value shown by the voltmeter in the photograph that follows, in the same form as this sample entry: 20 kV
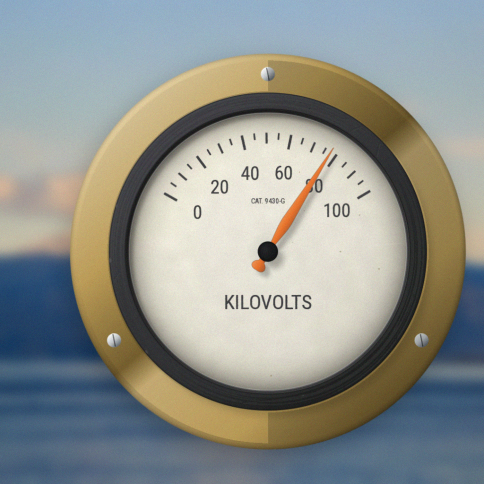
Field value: 77.5 kV
